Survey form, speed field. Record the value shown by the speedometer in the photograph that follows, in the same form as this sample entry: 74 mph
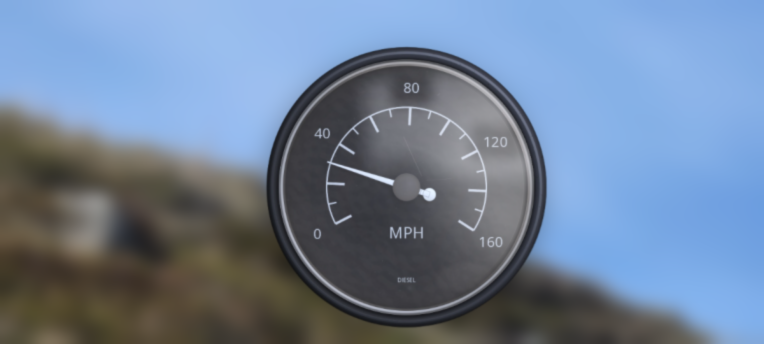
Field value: 30 mph
